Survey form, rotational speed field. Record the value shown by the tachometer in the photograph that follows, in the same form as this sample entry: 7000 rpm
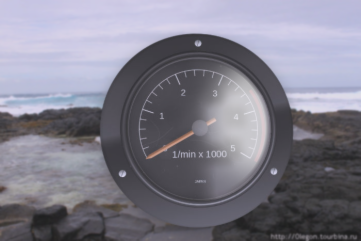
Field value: 0 rpm
